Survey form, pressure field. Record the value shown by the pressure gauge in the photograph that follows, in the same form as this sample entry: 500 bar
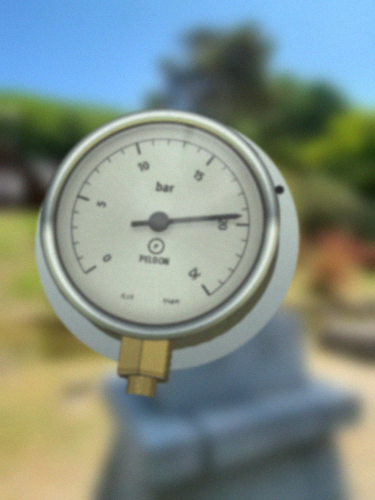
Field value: 19.5 bar
